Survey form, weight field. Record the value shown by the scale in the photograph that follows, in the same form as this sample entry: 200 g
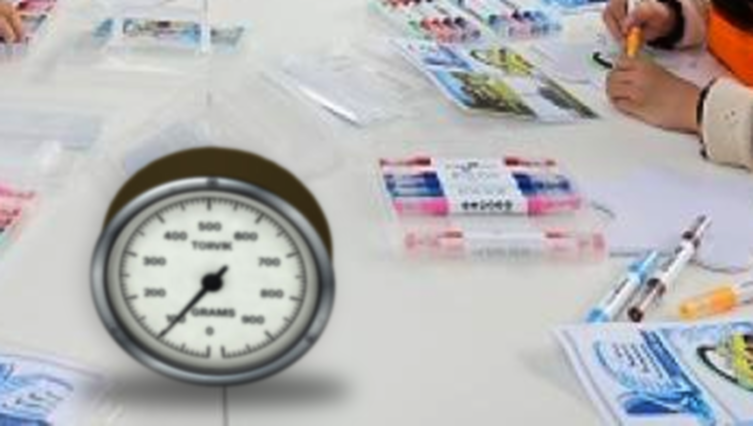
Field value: 100 g
